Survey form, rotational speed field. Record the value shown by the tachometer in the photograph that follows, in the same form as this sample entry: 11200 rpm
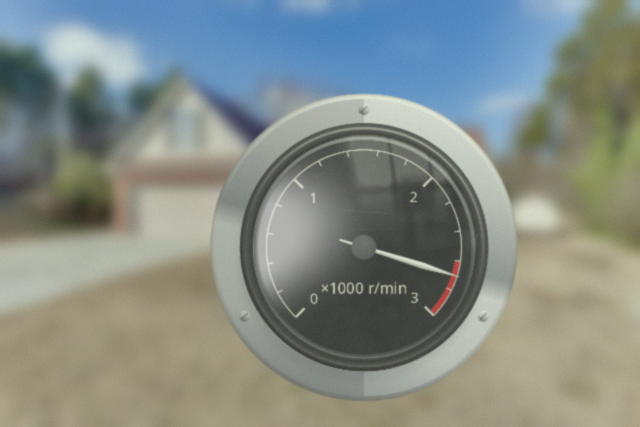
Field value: 2700 rpm
